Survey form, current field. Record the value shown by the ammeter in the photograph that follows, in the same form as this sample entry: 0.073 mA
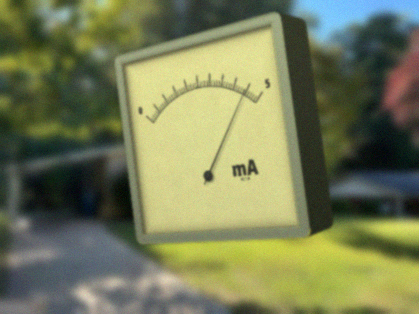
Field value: 4.5 mA
